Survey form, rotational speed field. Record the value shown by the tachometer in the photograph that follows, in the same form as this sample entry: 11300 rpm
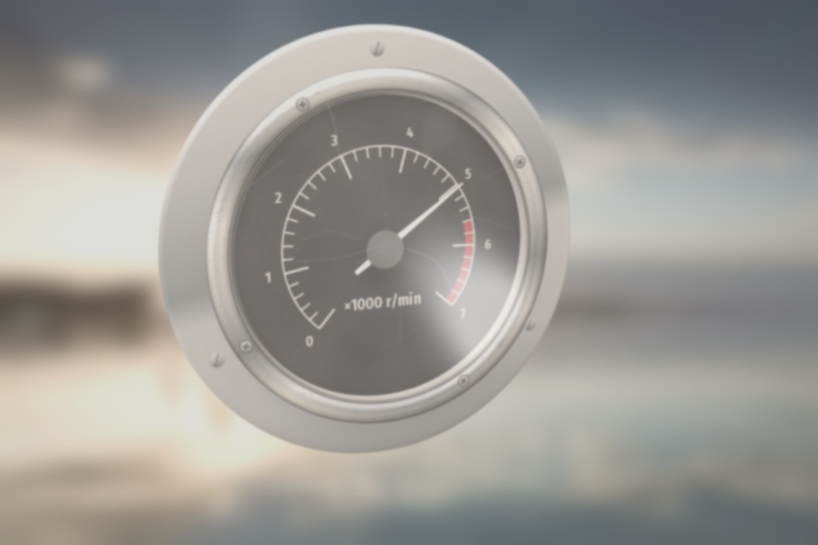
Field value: 5000 rpm
